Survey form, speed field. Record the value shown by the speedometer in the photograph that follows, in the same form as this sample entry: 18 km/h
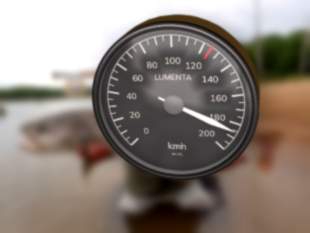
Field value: 185 km/h
